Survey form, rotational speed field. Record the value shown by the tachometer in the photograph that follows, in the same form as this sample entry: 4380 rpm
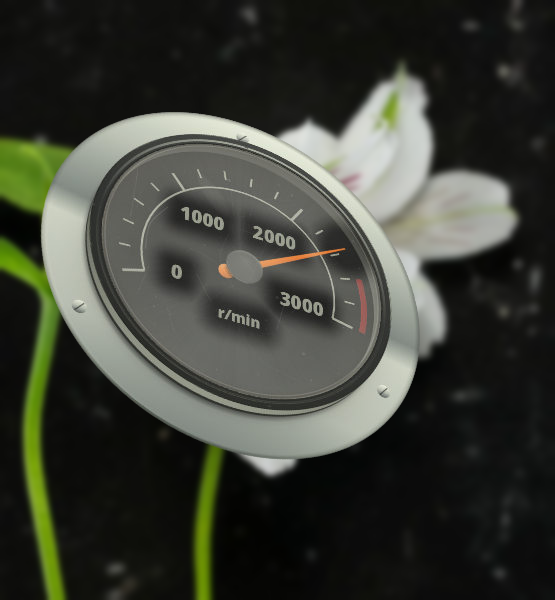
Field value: 2400 rpm
